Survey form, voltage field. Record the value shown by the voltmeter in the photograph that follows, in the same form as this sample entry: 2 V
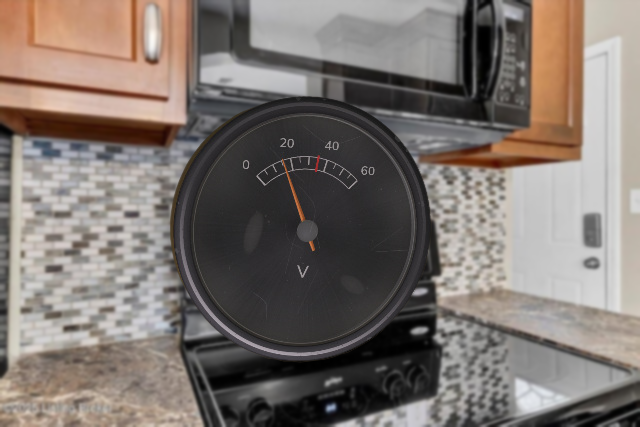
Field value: 15 V
